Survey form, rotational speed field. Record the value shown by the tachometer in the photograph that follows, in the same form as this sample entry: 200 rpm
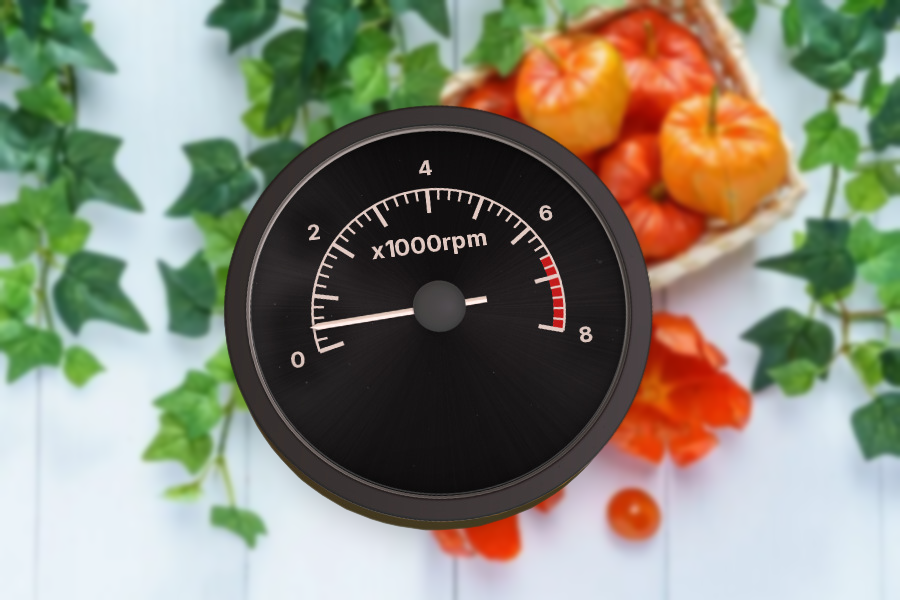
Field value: 400 rpm
